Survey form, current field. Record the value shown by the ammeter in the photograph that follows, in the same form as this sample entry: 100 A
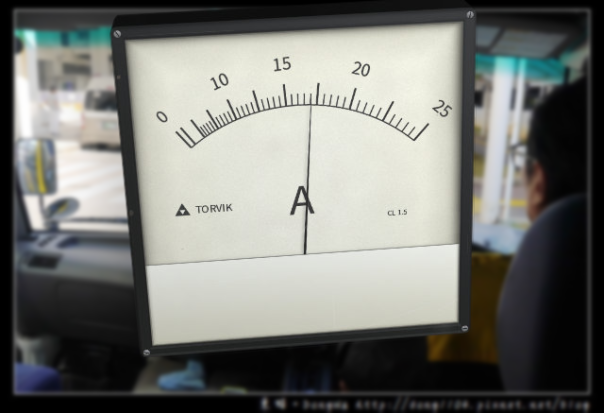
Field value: 17 A
